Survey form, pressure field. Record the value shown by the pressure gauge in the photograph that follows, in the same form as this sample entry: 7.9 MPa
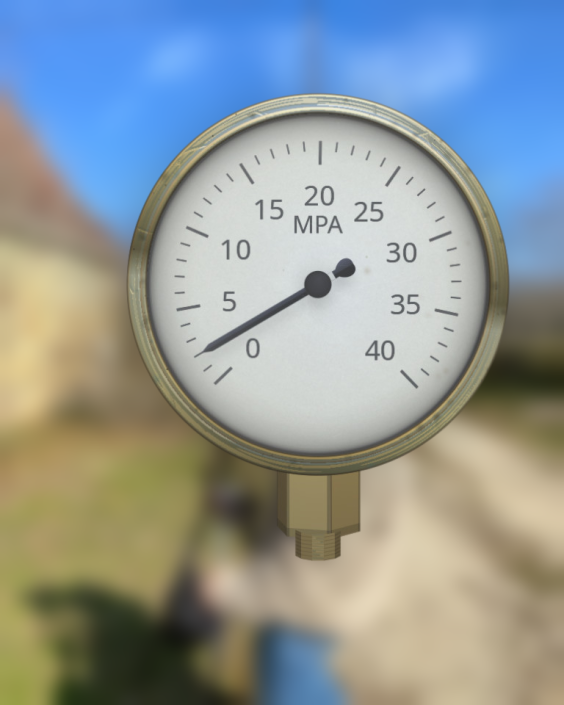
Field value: 2 MPa
